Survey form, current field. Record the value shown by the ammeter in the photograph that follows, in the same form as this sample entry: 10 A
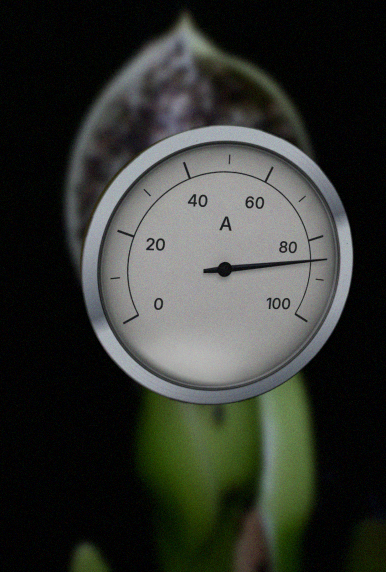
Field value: 85 A
